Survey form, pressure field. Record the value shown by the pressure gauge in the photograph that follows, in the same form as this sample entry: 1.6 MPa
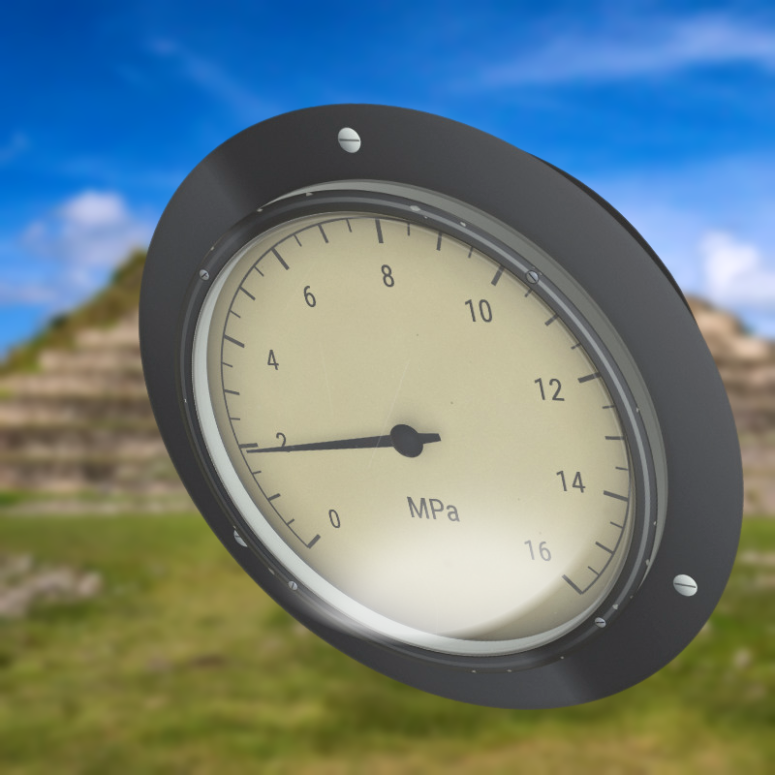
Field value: 2 MPa
